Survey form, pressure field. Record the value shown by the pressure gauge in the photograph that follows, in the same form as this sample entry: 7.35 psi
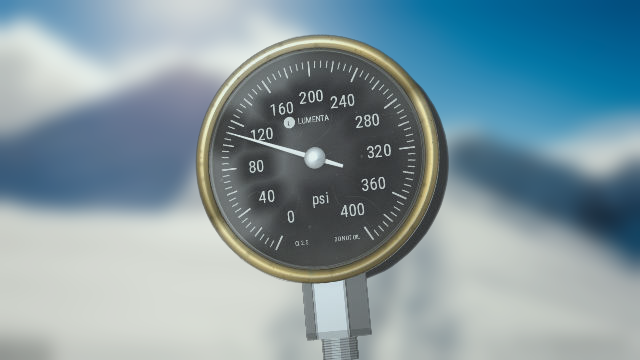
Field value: 110 psi
